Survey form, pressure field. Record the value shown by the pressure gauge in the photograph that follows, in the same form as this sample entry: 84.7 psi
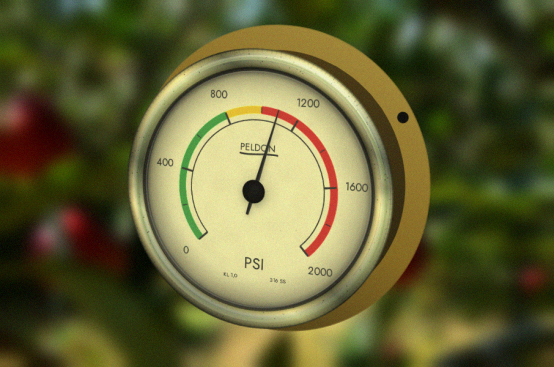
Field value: 1100 psi
